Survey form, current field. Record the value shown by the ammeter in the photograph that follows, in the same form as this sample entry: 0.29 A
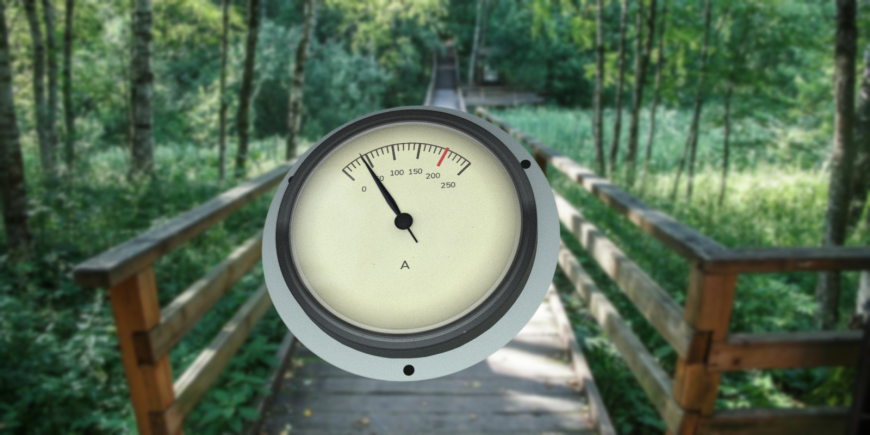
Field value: 40 A
